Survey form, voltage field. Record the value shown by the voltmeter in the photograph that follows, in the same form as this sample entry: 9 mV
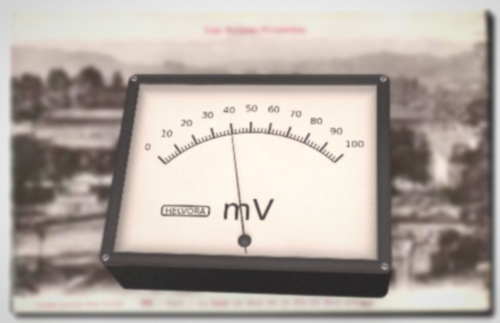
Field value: 40 mV
